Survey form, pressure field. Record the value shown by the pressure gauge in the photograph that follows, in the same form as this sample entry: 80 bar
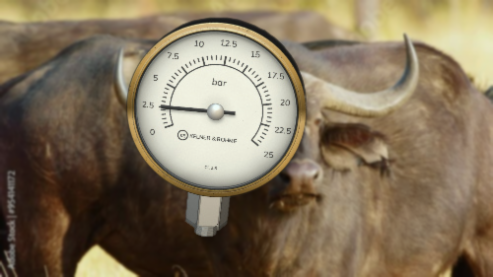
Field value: 2.5 bar
